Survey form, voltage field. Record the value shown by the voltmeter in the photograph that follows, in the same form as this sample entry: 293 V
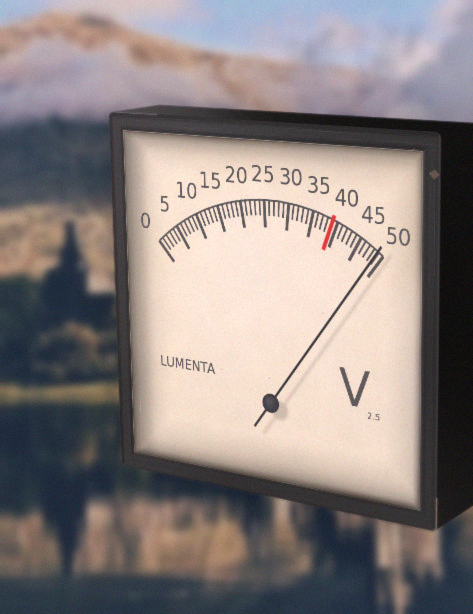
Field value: 49 V
